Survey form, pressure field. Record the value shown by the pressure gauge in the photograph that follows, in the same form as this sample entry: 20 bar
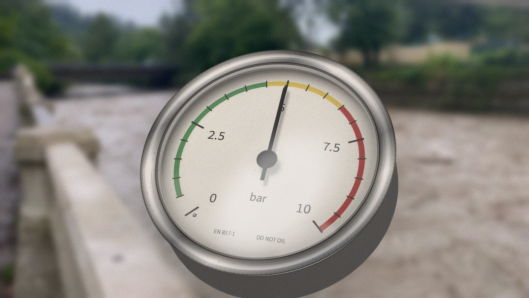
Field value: 5 bar
